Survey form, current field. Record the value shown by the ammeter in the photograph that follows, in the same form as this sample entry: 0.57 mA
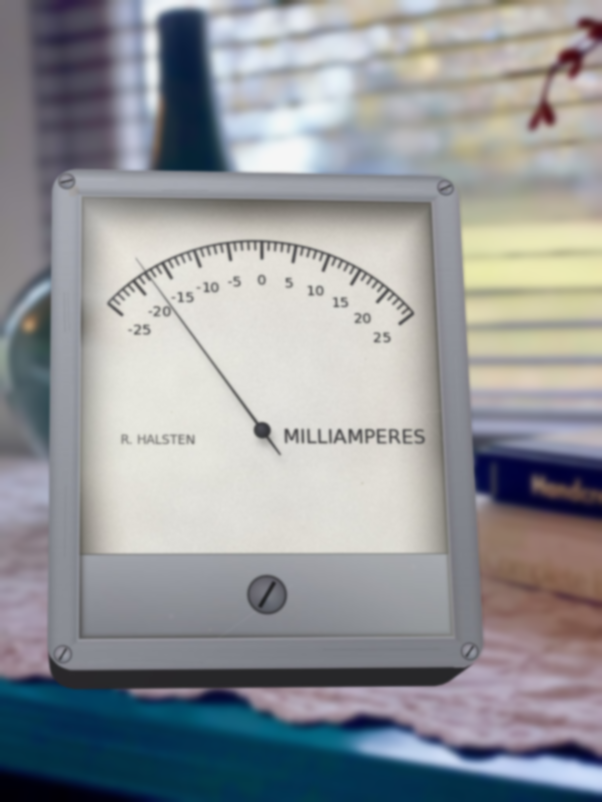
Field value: -18 mA
